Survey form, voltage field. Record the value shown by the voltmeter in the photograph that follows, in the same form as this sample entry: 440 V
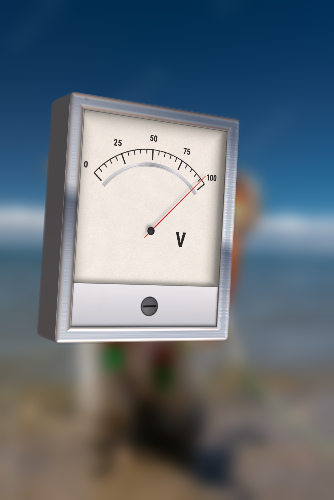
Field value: 95 V
